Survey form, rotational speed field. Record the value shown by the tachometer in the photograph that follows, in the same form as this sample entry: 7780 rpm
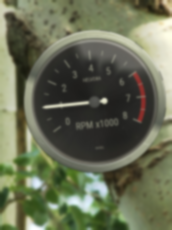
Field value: 1000 rpm
